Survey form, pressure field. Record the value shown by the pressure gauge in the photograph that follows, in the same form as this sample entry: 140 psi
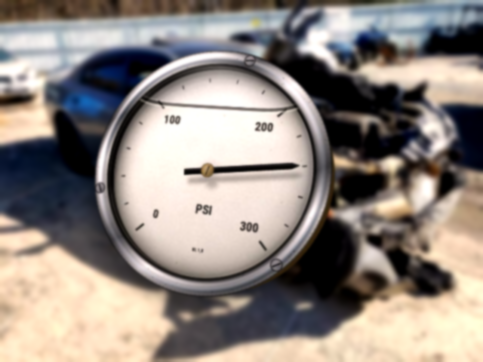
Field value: 240 psi
